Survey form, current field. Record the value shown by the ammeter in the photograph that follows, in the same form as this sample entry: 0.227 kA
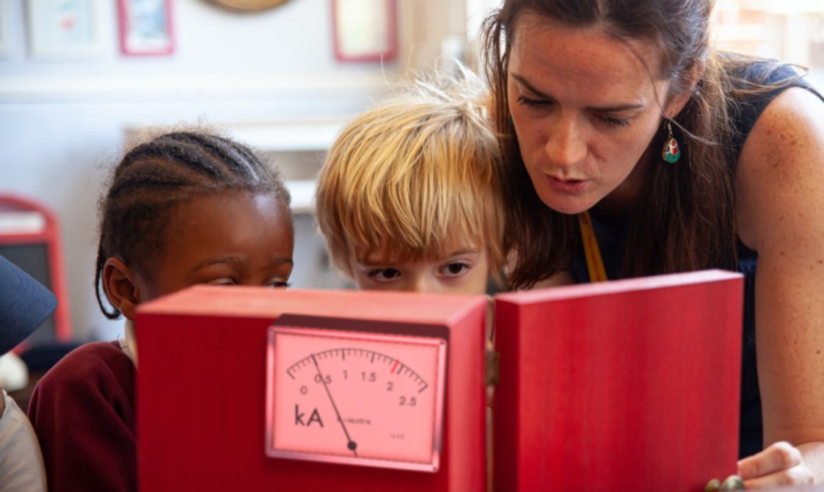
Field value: 0.5 kA
